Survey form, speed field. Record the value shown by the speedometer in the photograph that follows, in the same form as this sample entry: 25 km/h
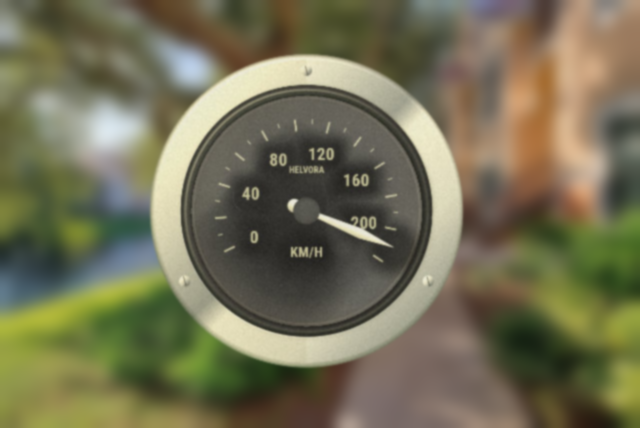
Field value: 210 km/h
